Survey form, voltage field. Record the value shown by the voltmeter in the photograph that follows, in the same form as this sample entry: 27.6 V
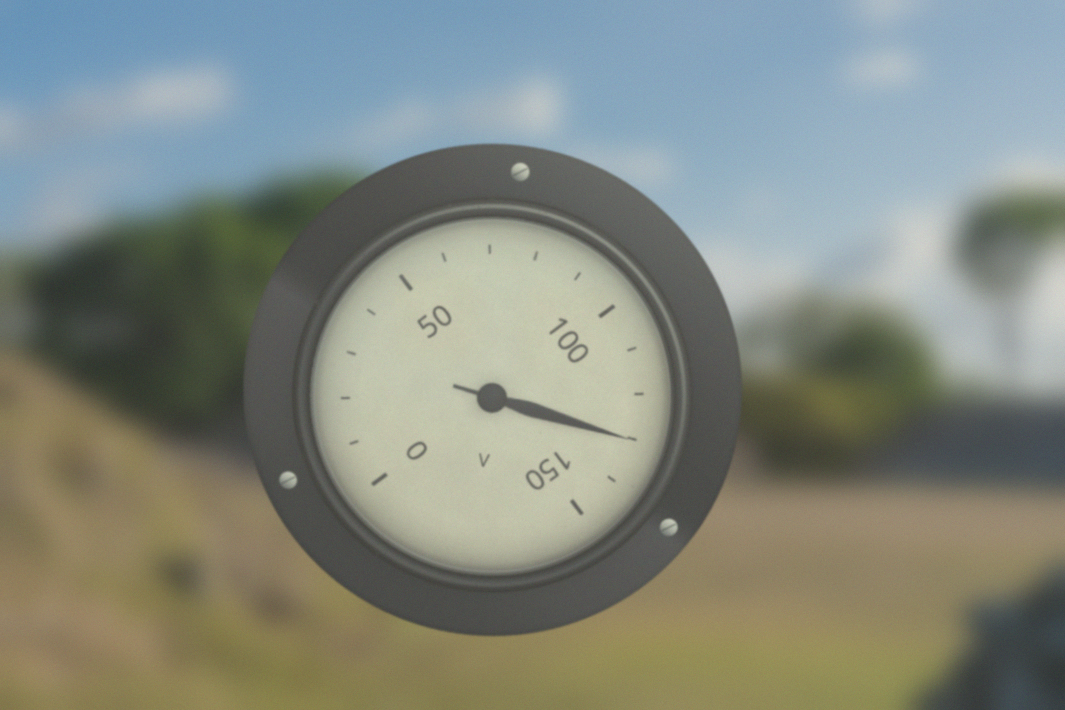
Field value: 130 V
